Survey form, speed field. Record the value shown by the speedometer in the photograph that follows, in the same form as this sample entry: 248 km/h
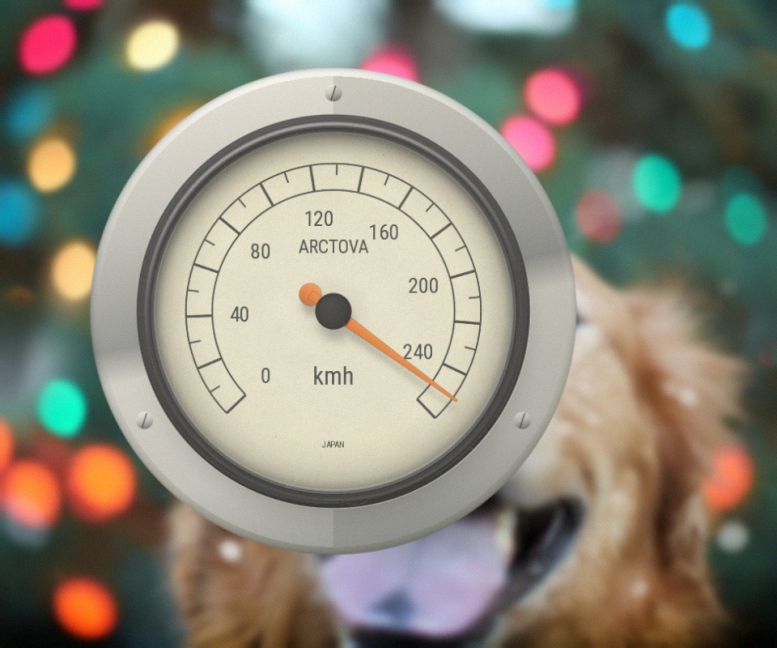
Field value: 250 km/h
